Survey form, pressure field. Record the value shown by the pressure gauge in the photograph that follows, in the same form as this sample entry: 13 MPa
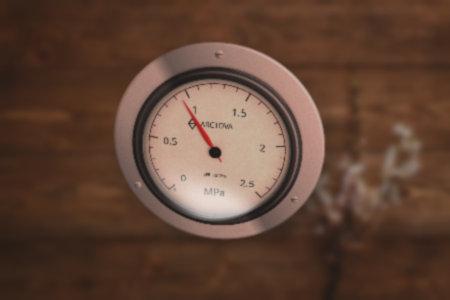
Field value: 0.95 MPa
